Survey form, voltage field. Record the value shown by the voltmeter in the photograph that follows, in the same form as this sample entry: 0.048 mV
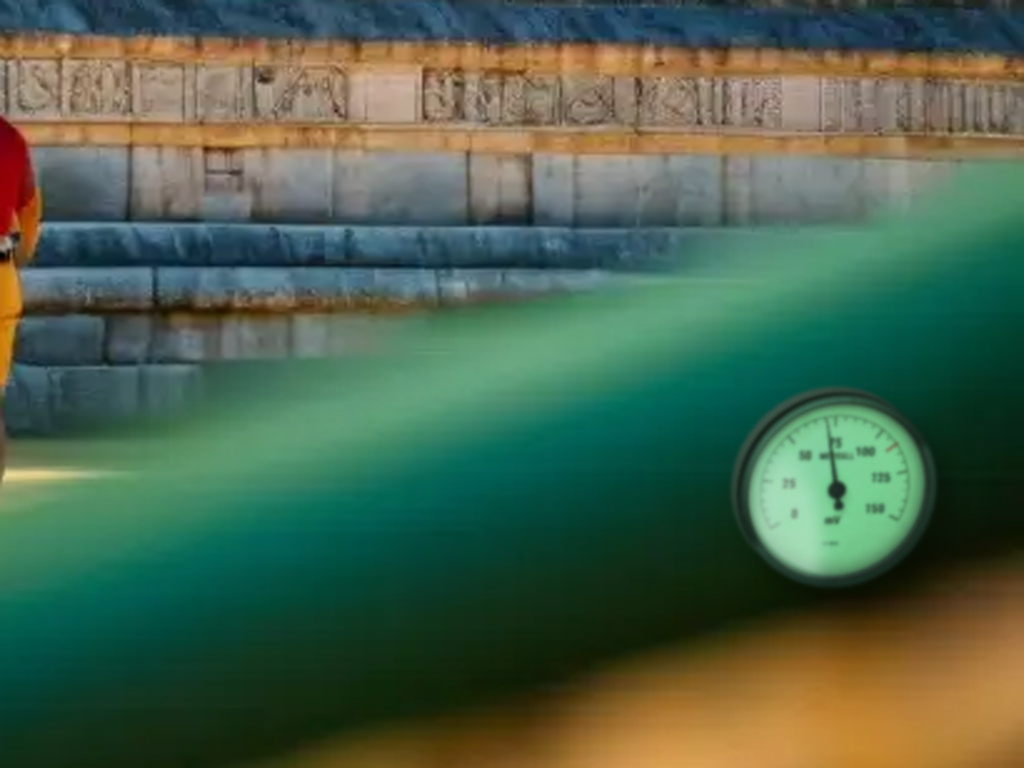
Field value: 70 mV
